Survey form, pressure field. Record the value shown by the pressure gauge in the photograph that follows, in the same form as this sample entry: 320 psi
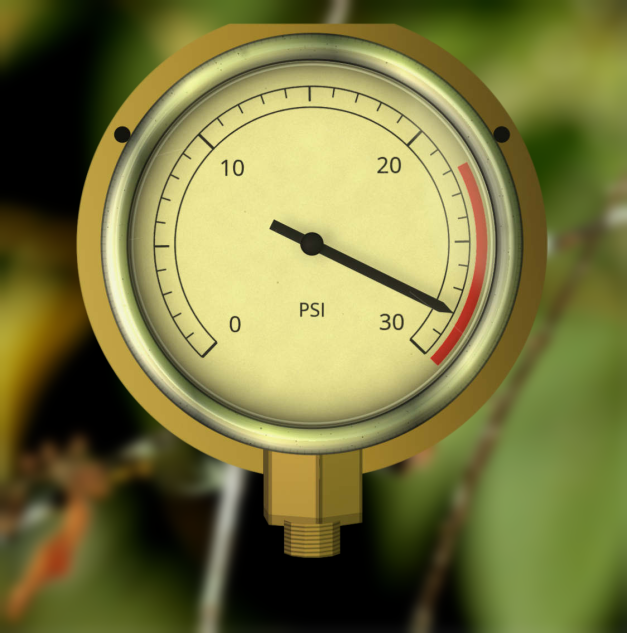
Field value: 28 psi
